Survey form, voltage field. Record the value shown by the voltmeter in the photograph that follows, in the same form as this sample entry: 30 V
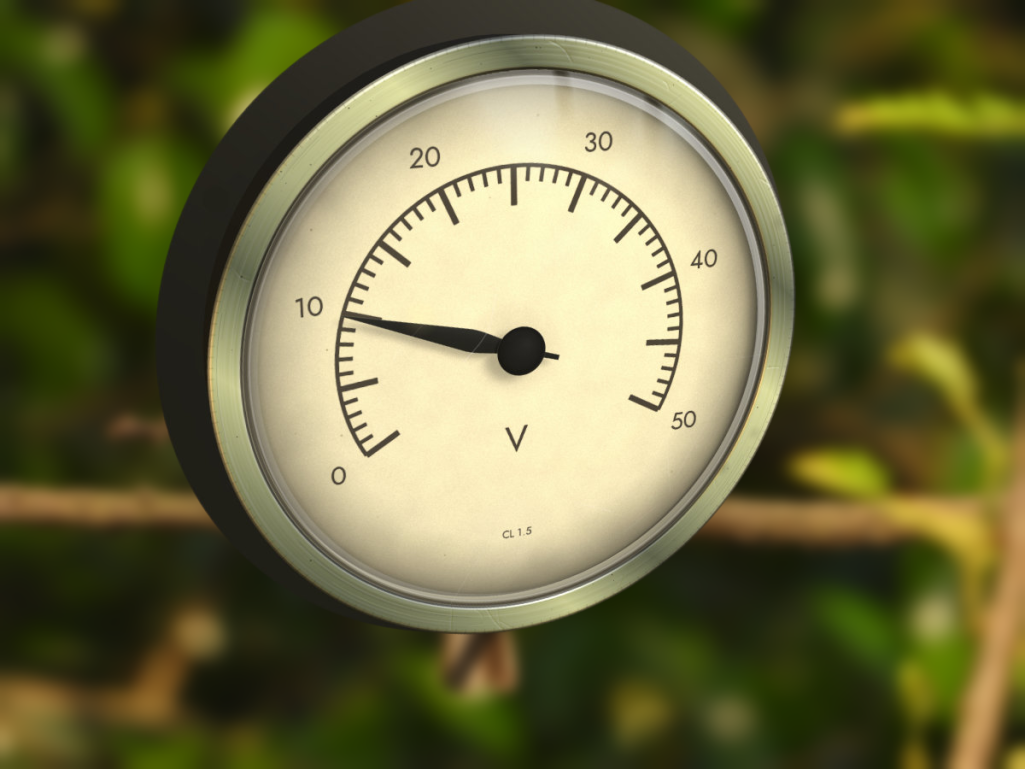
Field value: 10 V
